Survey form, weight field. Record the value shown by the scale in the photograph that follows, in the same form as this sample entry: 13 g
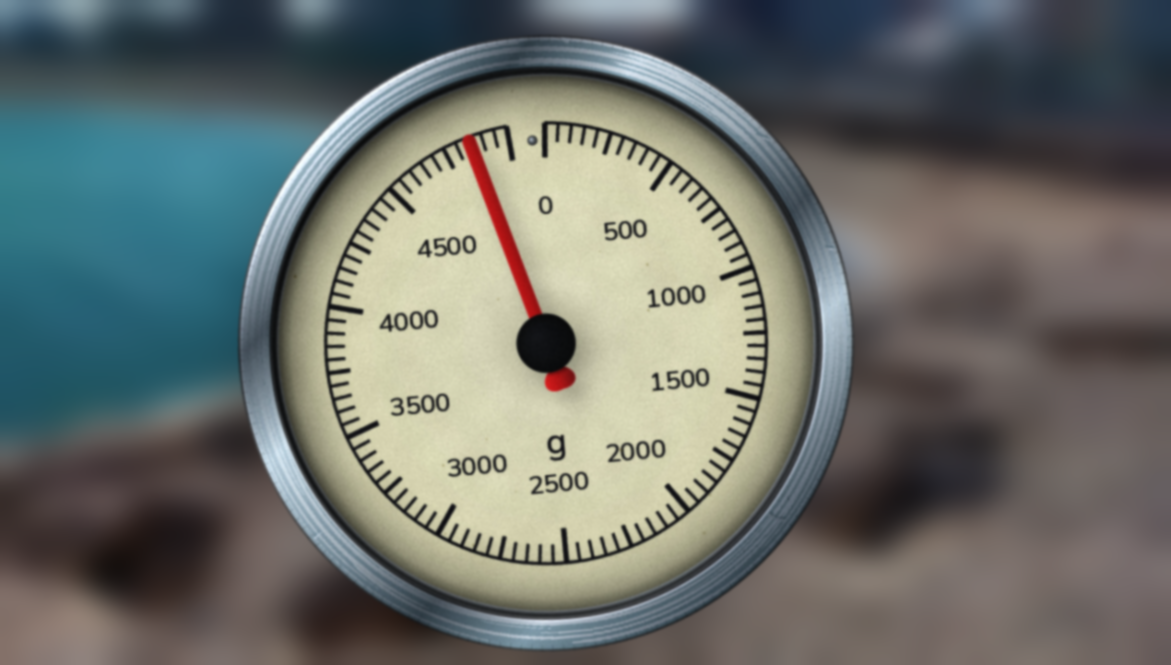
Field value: 4850 g
